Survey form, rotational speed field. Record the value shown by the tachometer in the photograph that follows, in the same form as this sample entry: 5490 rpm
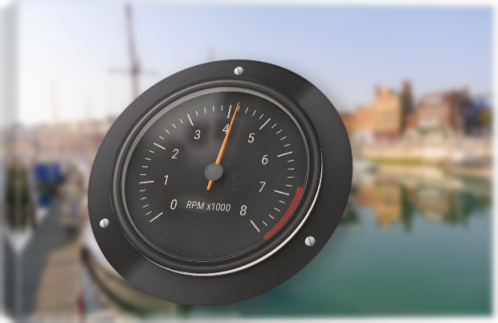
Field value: 4200 rpm
